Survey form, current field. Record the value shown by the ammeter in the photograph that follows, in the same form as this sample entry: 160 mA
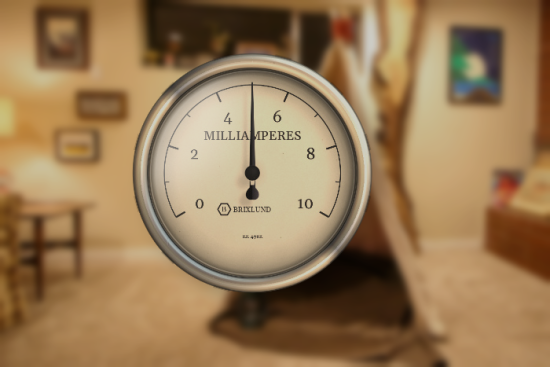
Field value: 5 mA
